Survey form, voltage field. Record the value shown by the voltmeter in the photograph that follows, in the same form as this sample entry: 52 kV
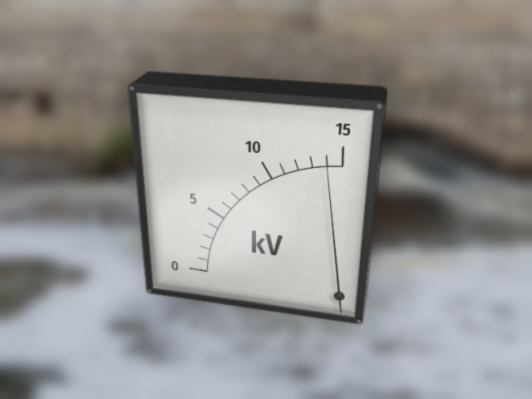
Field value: 14 kV
